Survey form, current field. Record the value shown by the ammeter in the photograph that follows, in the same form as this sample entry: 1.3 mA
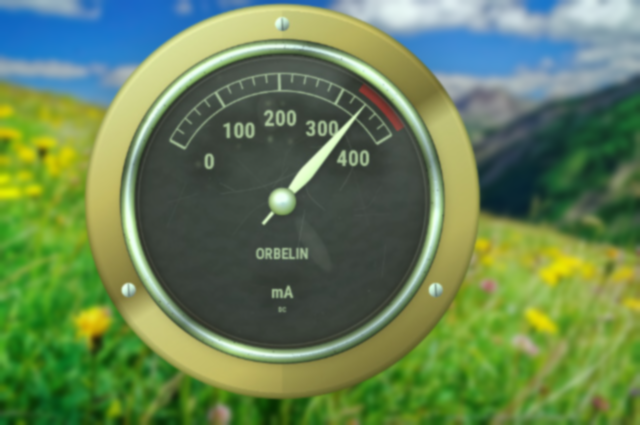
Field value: 340 mA
